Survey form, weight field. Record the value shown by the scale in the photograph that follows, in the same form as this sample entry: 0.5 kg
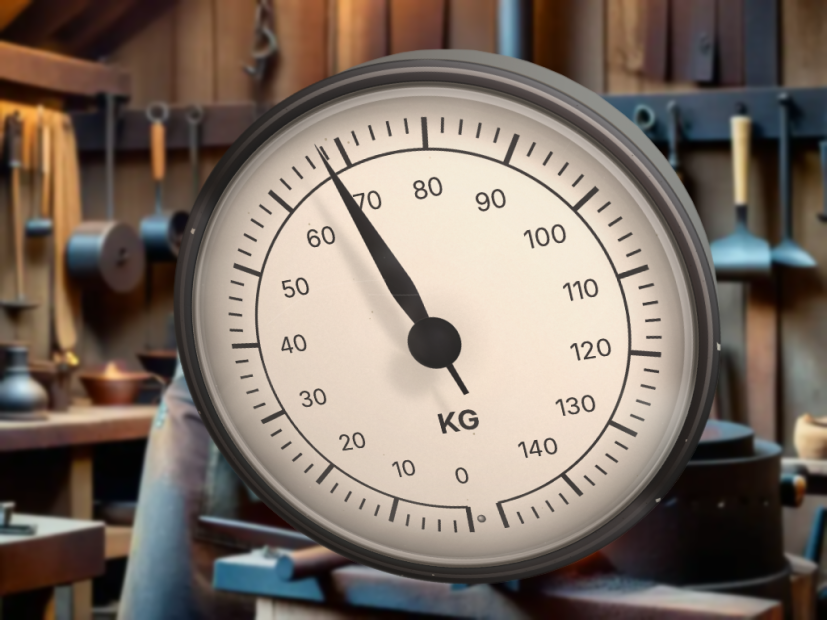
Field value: 68 kg
